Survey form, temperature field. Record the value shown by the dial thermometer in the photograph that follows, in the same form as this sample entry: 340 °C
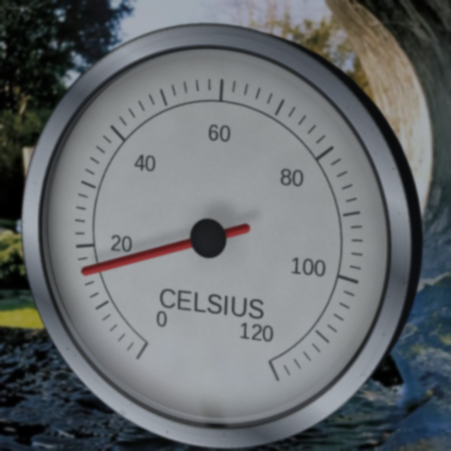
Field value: 16 °C
